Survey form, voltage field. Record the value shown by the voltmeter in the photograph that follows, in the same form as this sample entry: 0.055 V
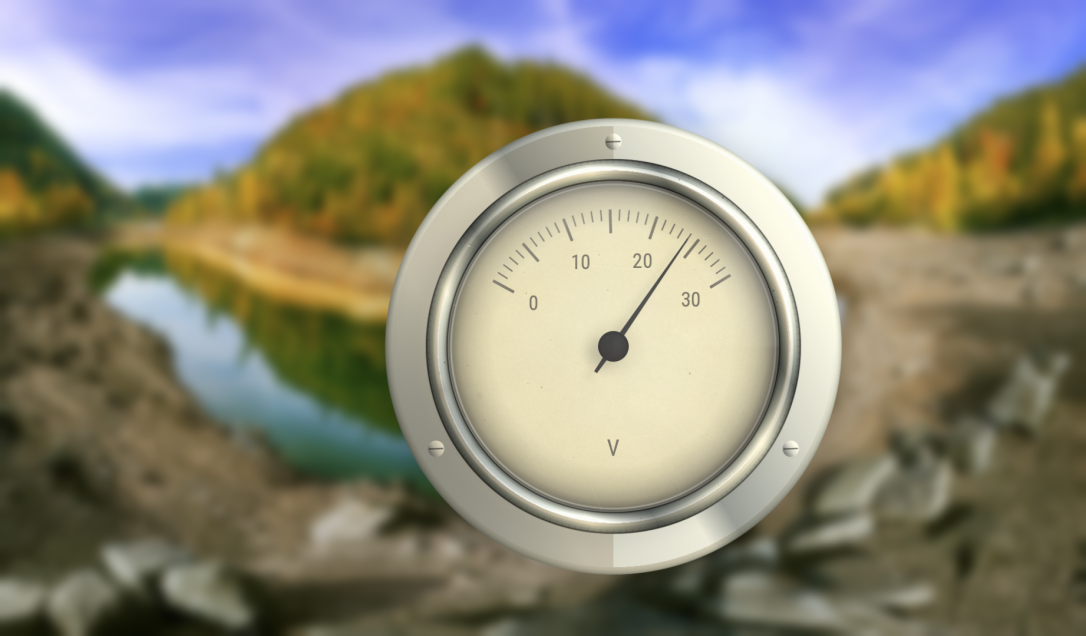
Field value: 24 V
